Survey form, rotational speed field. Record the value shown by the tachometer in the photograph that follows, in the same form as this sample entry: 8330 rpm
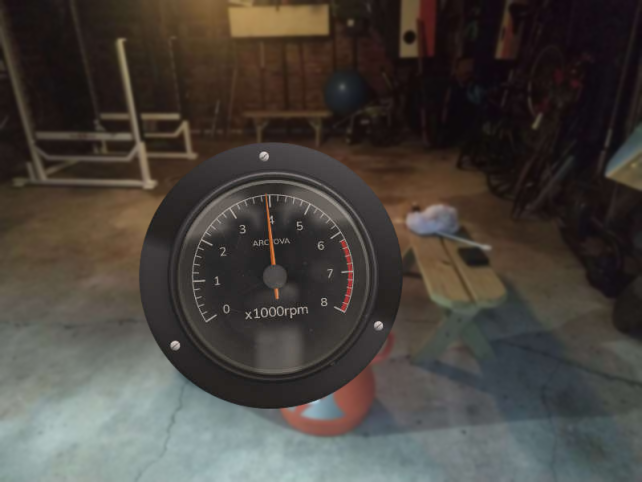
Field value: 3900 rpm
